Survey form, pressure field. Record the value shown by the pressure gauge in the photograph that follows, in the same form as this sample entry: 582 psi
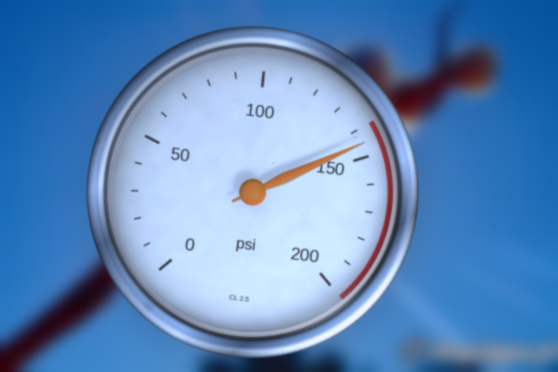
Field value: 145 psi
